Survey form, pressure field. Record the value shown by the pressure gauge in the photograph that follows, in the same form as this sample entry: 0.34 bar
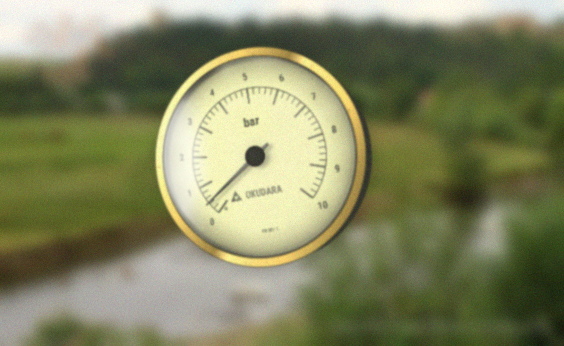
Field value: 0.4 bar
